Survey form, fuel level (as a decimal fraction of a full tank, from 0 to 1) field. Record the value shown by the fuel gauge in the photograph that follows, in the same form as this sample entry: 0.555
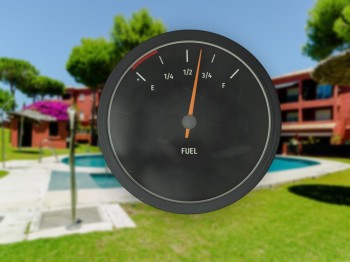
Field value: 0.625
